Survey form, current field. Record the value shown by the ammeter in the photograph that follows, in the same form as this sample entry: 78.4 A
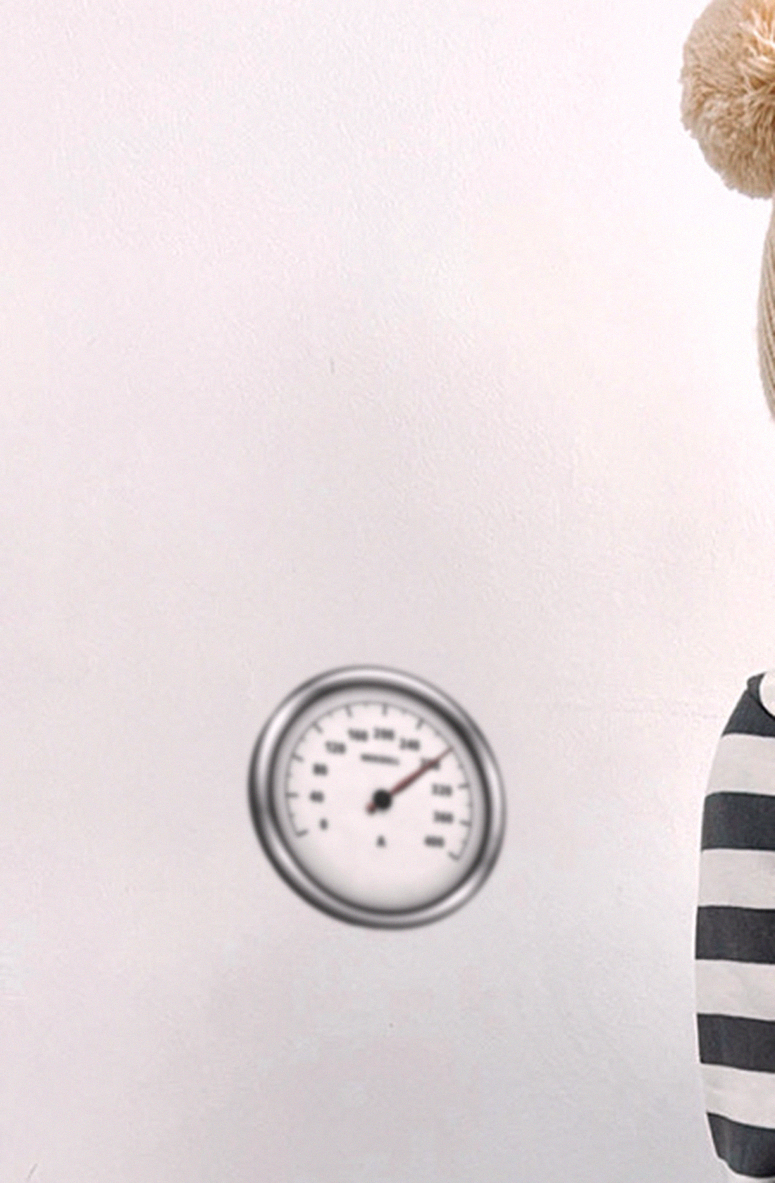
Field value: 280 A
